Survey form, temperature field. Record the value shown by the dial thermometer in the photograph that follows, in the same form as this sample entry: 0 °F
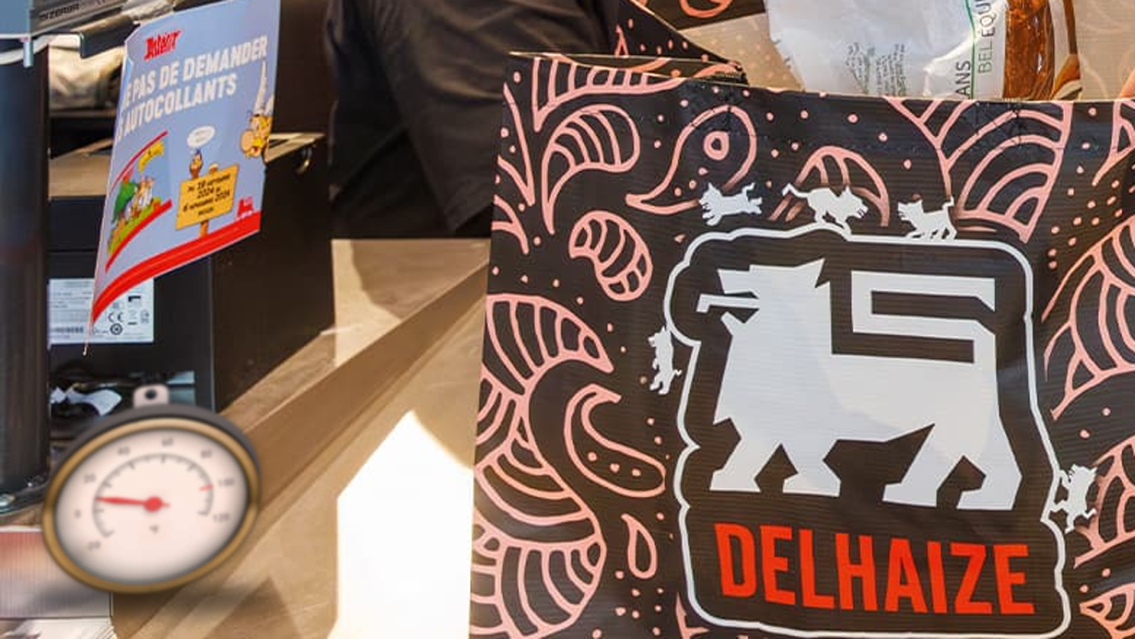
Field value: 10 °F
